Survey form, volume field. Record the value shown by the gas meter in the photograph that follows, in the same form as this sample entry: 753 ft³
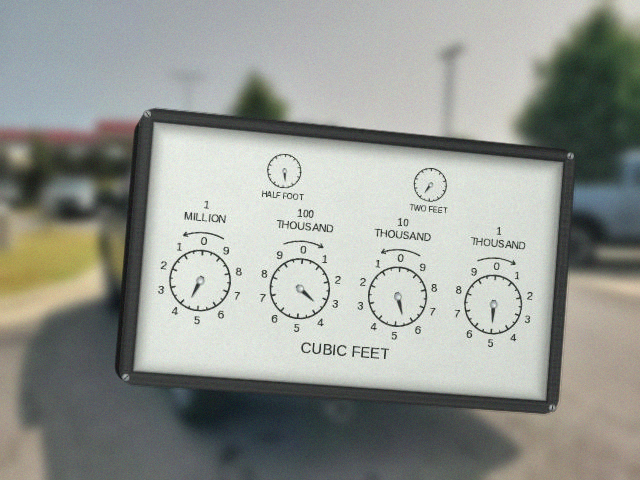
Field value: 435500 ft³
